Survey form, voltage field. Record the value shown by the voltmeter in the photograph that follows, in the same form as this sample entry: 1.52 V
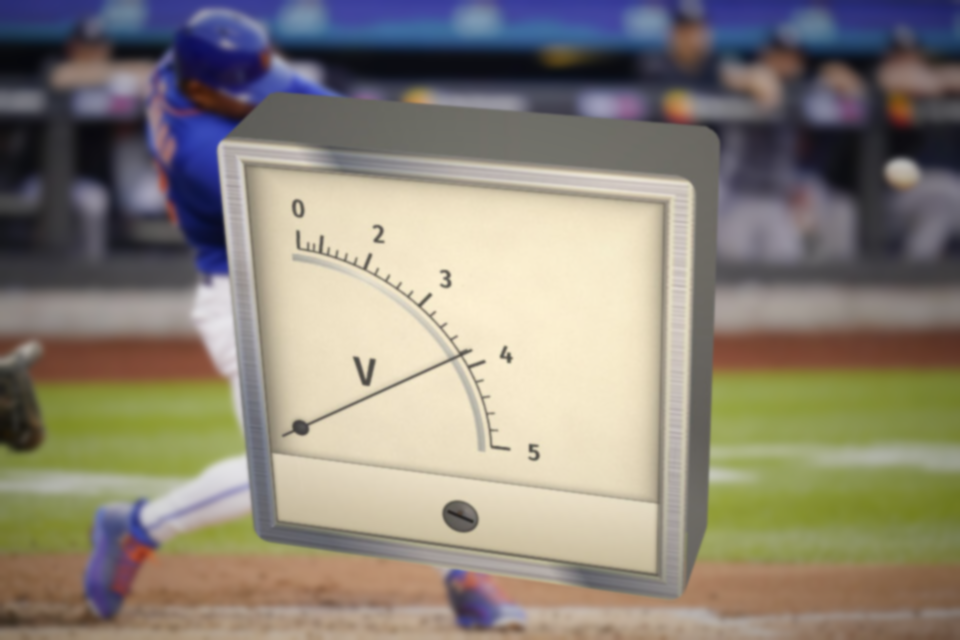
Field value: 3.8 V
